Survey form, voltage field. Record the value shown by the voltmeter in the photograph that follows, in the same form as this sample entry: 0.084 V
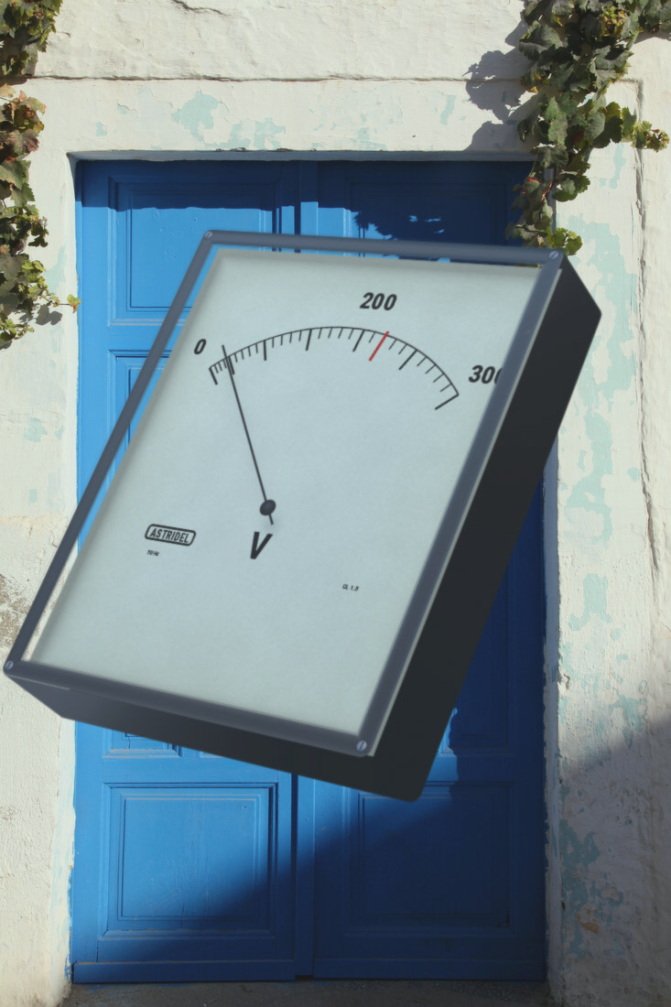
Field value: 50 V
